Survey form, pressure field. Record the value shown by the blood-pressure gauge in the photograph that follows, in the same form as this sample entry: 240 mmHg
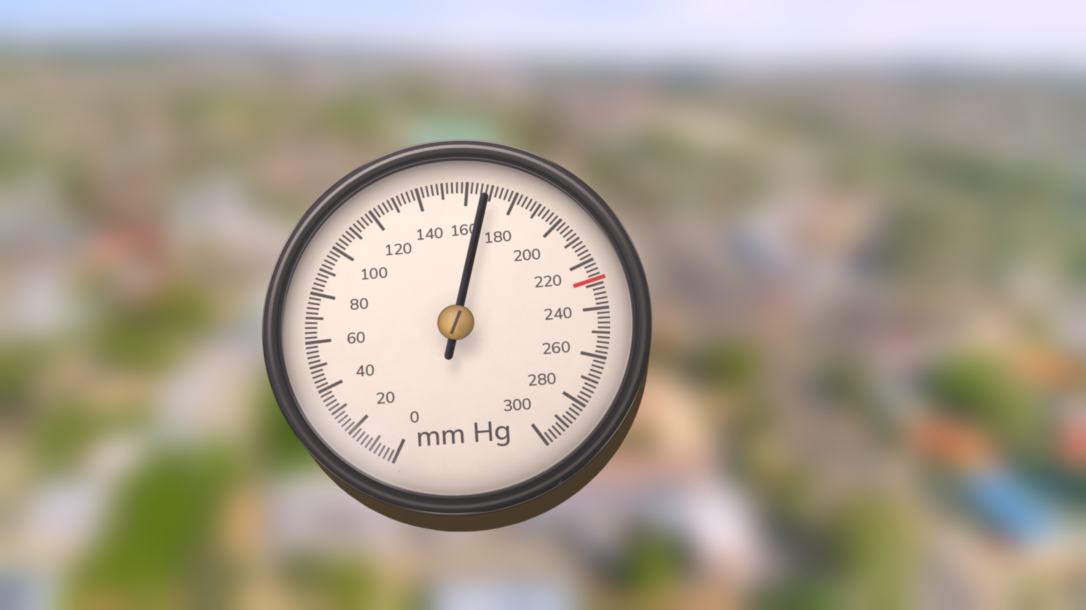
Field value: 168 mmHg
